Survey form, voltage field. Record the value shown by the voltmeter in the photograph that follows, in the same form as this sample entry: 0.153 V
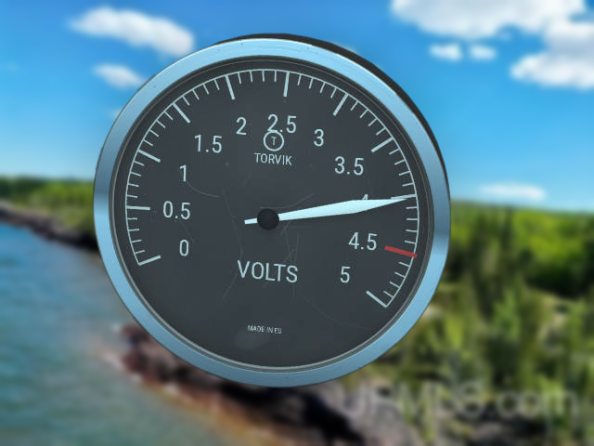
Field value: 4 V
